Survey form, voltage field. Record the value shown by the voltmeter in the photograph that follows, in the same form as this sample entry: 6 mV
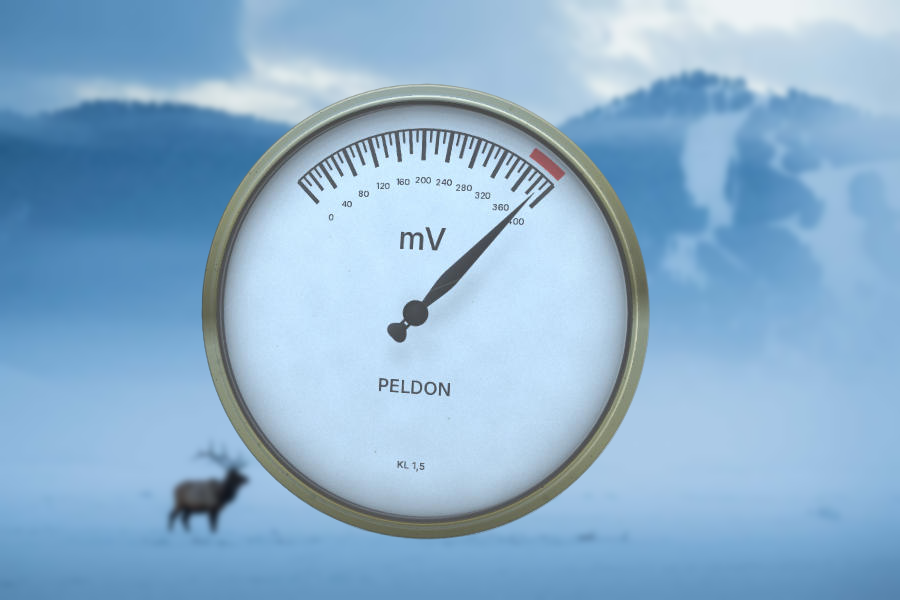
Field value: 390 mV
